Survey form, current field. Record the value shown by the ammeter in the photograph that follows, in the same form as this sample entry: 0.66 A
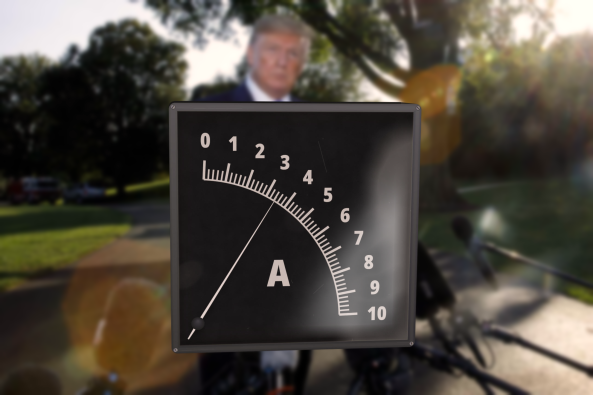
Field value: 3.4 A
